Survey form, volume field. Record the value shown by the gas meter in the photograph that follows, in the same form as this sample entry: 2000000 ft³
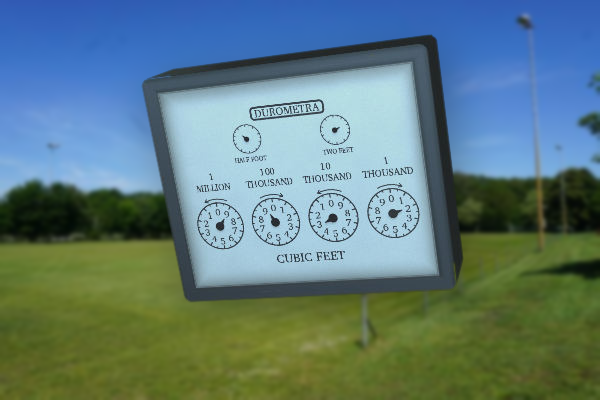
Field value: 893200 ft³
